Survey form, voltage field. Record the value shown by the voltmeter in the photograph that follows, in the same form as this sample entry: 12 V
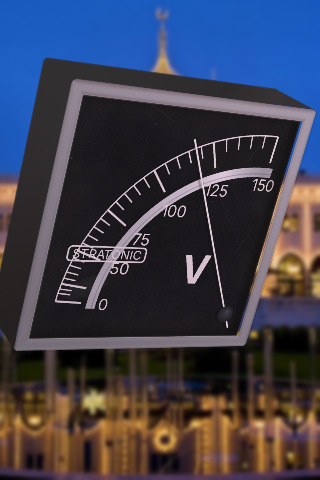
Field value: 117.5 V
